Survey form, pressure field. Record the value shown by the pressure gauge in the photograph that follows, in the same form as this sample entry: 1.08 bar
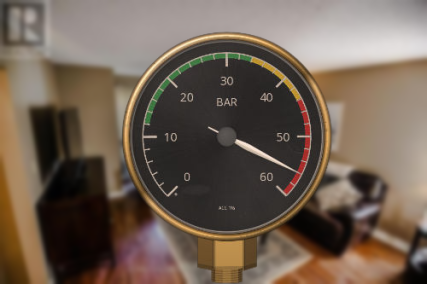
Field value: 56 bar
